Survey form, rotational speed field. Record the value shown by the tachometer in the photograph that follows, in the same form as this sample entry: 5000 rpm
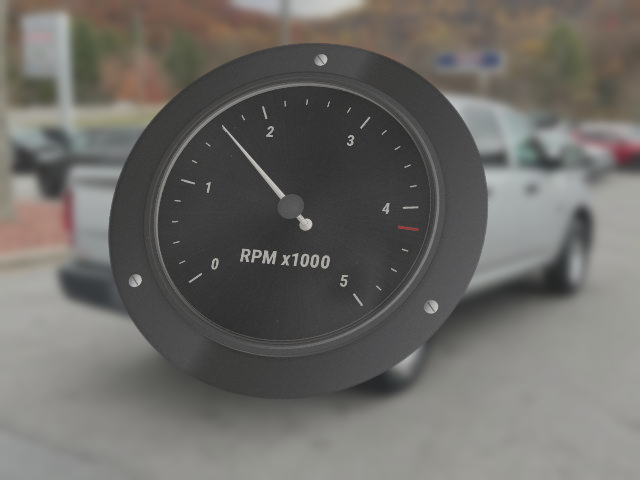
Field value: 1600 rpm
